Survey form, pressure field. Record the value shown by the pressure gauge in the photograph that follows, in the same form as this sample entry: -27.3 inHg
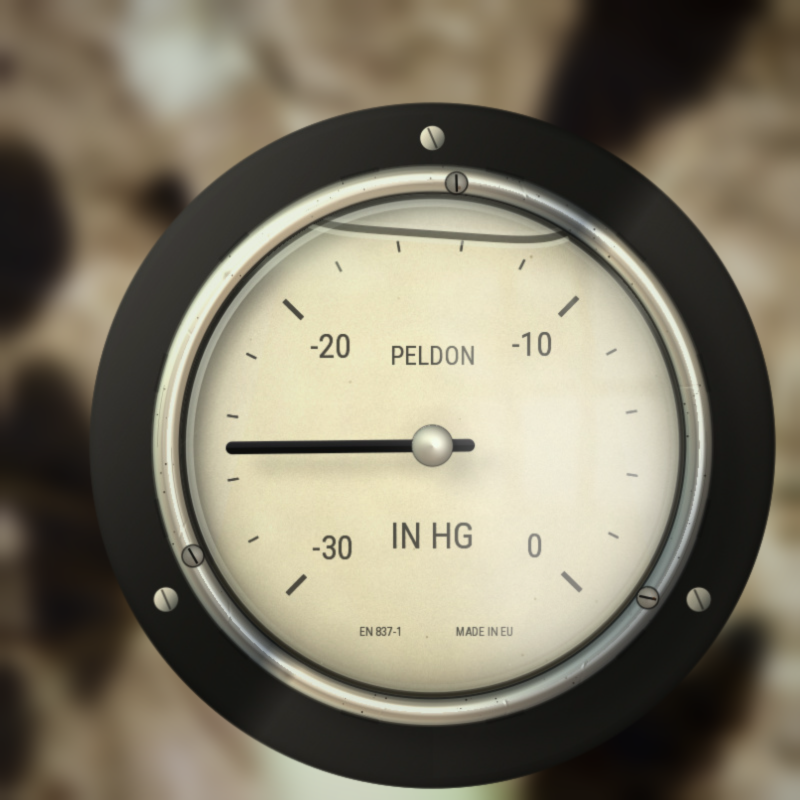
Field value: -25 inHg
